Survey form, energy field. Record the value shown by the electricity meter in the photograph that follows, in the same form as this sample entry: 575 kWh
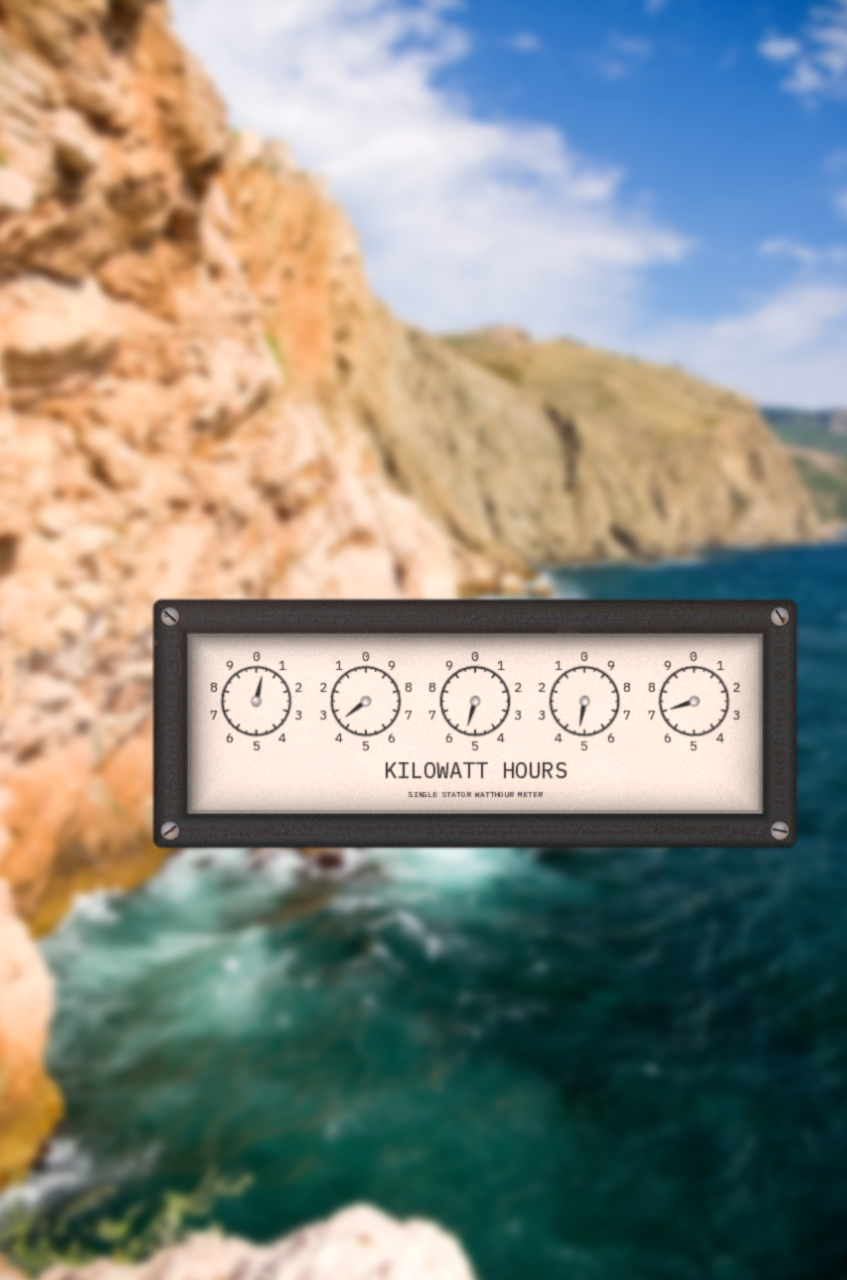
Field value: 3547 kWh
